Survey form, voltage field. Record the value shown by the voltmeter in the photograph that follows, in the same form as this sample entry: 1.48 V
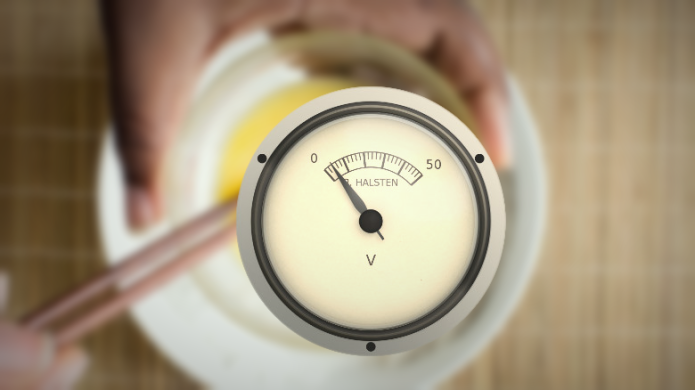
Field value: 4 V
